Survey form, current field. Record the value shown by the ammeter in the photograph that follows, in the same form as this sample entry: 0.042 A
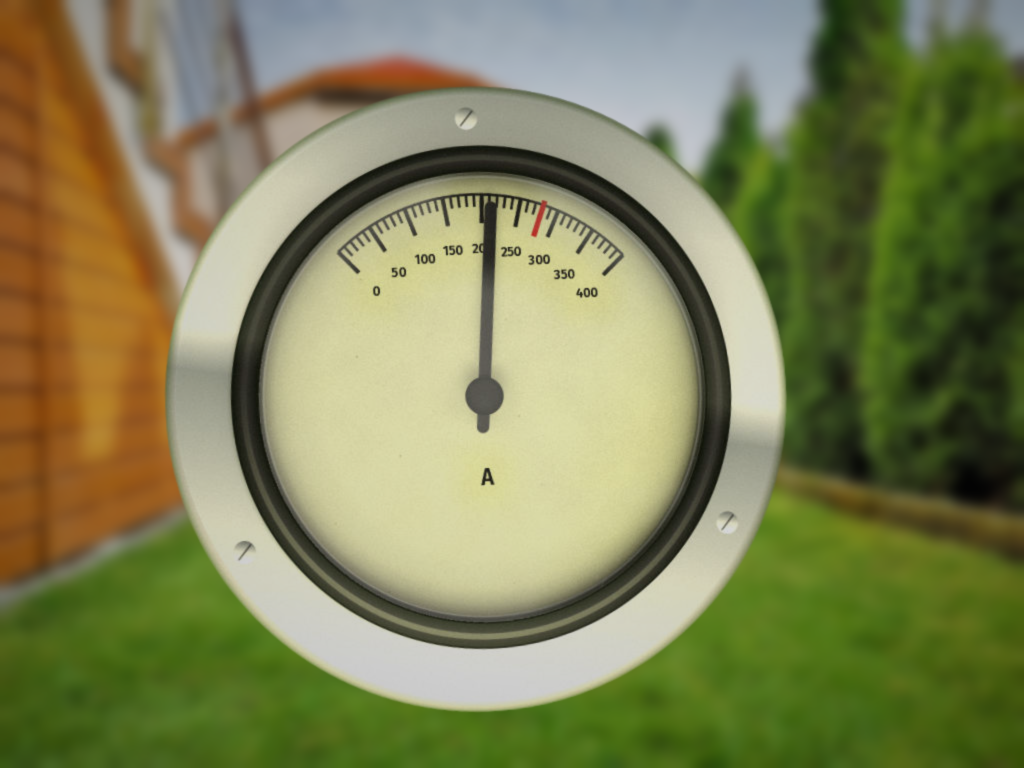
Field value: 210 A
